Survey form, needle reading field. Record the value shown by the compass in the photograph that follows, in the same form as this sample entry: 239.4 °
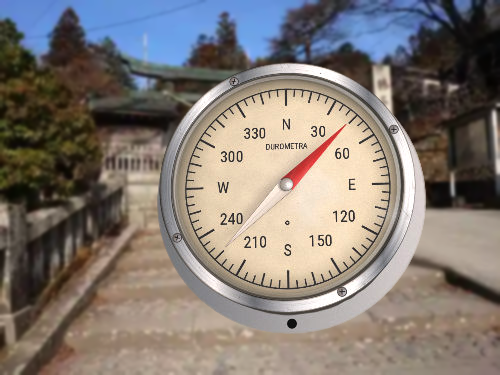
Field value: 45 °
